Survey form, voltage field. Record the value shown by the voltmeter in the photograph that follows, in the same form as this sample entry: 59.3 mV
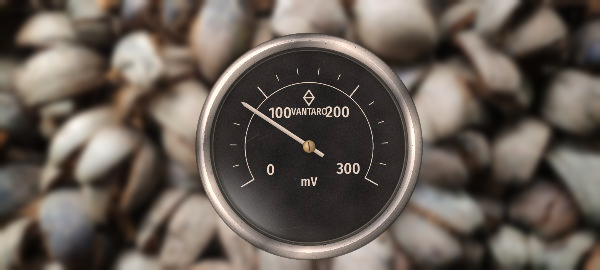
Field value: 80 mV
